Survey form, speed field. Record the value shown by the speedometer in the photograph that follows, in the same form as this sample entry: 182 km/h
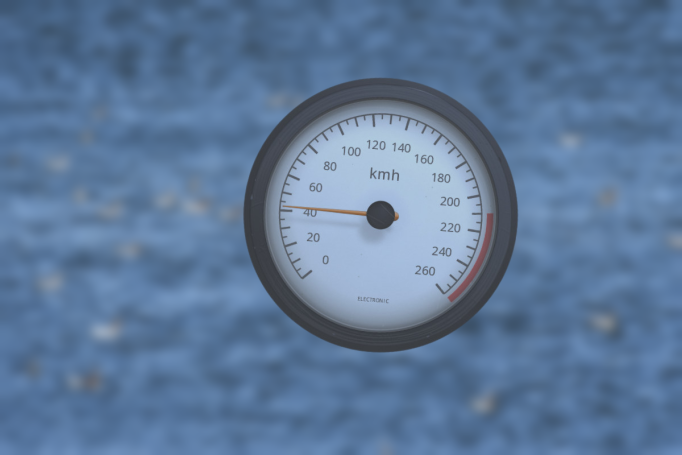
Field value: 42.5 km/h
